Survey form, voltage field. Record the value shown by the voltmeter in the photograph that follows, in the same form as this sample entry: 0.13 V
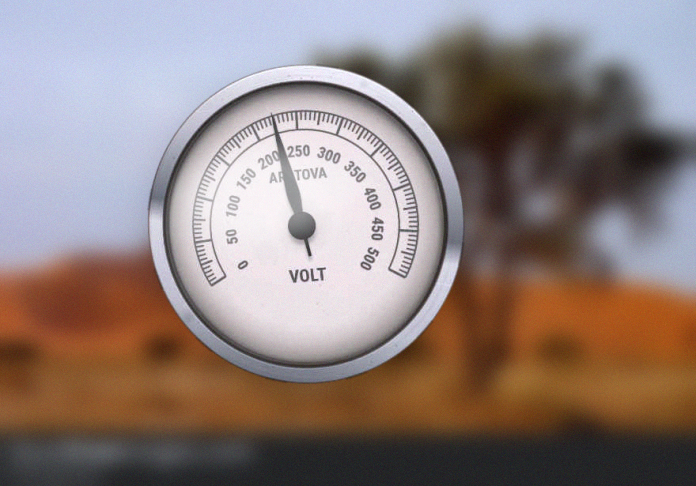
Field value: 225 V
